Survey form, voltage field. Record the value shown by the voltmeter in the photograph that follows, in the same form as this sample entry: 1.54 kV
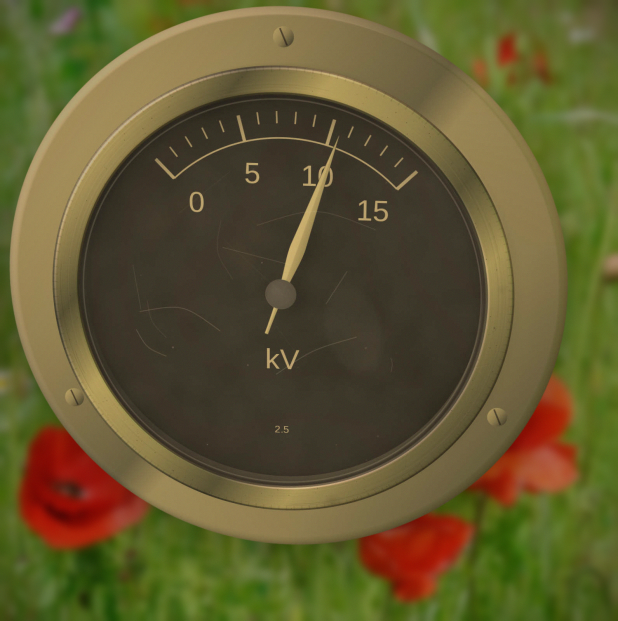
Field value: 10.5 kV
